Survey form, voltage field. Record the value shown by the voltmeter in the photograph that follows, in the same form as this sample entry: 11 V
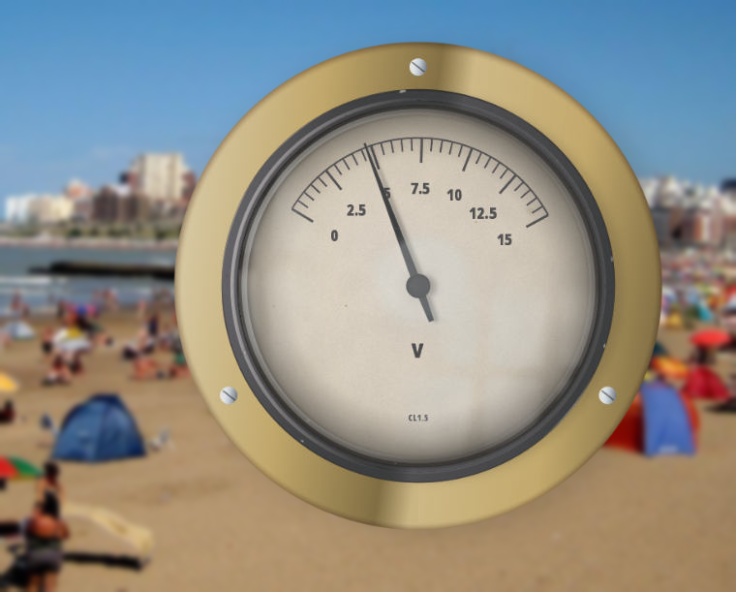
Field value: 4.75 V
